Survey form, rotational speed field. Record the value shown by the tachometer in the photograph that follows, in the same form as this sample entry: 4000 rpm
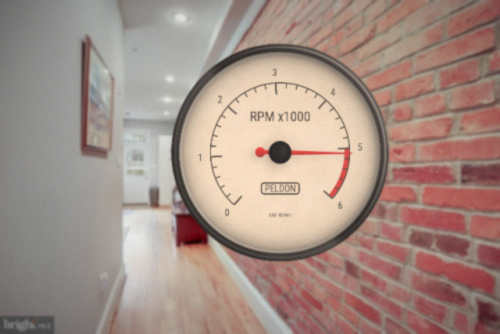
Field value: 5100 rpm
